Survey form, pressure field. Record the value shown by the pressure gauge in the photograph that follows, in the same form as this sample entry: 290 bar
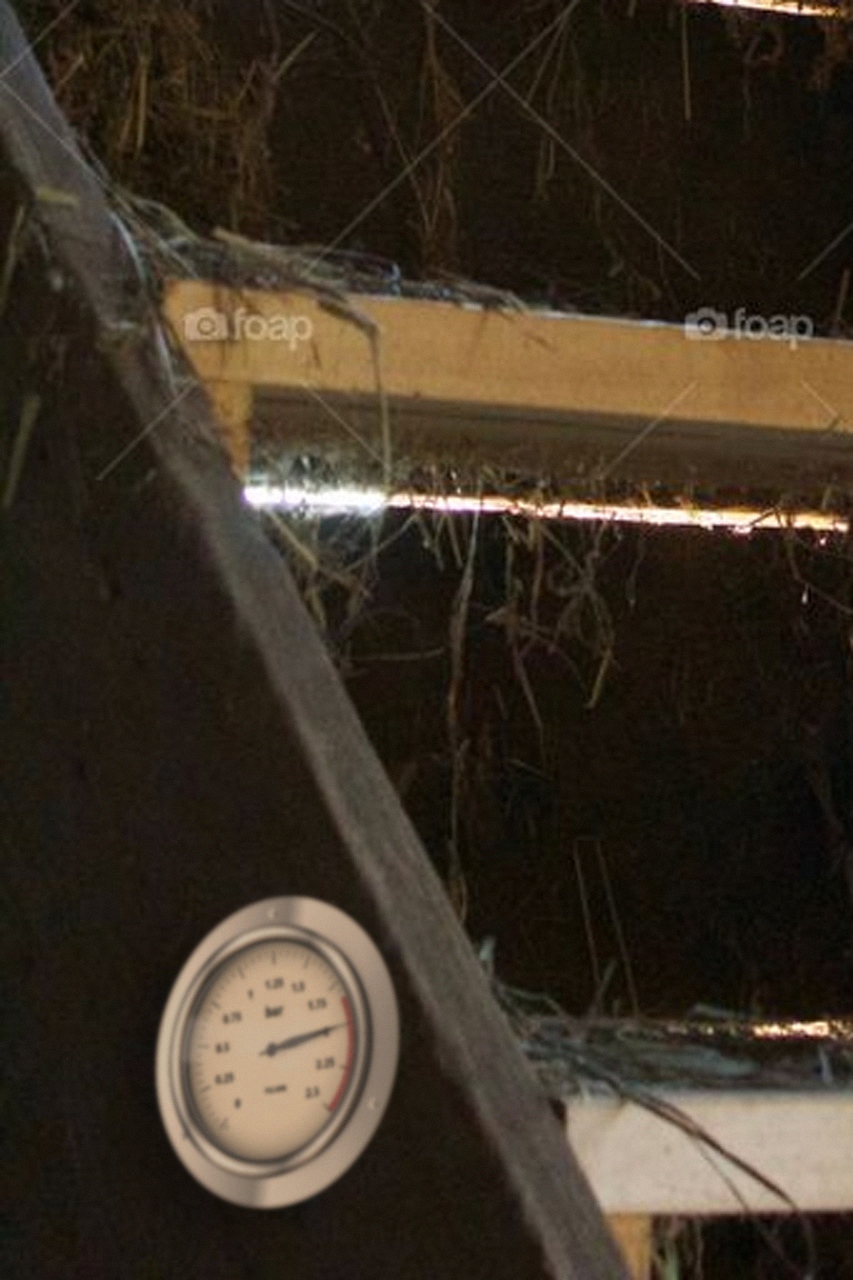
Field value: 2 bar
